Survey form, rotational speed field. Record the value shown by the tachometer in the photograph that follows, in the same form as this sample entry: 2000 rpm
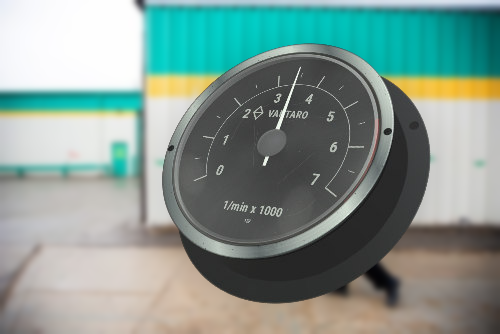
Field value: 3500 rpm
